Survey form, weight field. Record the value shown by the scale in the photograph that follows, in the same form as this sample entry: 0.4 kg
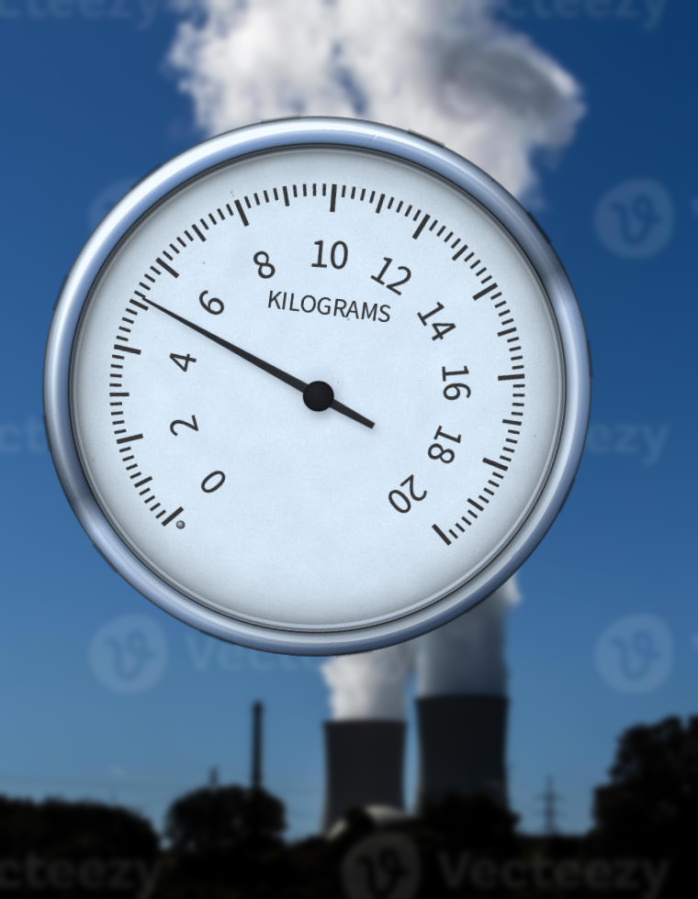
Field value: 5.2 kg
